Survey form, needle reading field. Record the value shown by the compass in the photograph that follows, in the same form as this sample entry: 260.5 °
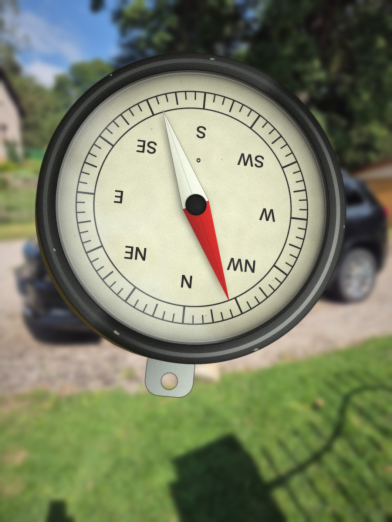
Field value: 335 °
